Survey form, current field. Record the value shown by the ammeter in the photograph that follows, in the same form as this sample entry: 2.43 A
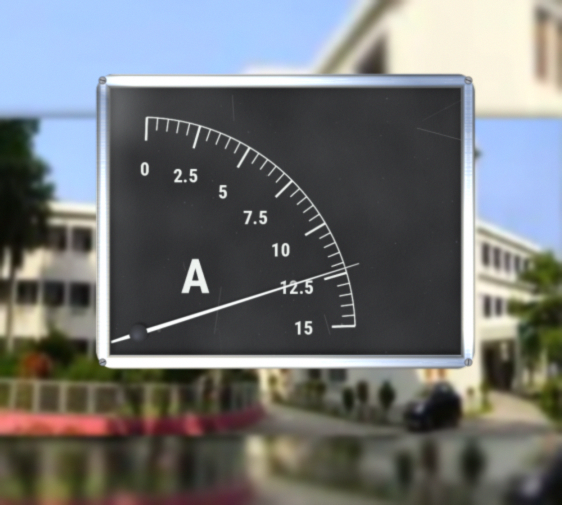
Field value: 12.25 A
